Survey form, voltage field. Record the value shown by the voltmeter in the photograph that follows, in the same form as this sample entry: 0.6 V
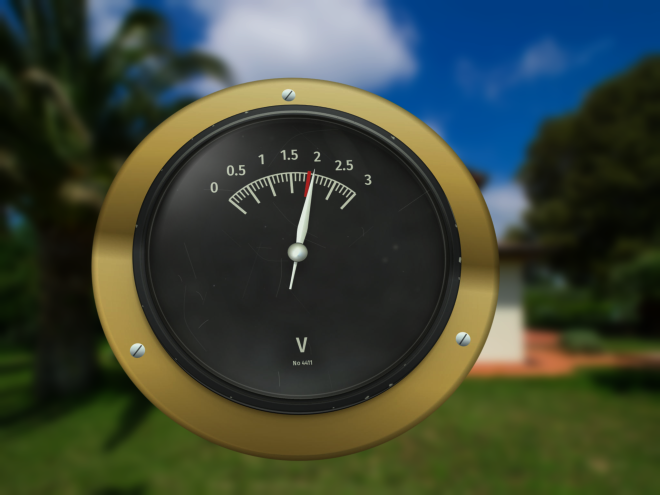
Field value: 2 V
